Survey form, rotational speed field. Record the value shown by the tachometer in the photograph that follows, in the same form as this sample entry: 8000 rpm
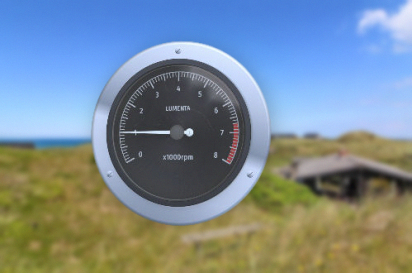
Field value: 1000 rpm
